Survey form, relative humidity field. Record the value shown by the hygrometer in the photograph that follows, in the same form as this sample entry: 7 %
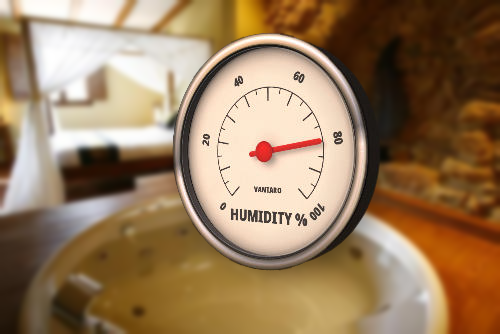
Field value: 80 %
